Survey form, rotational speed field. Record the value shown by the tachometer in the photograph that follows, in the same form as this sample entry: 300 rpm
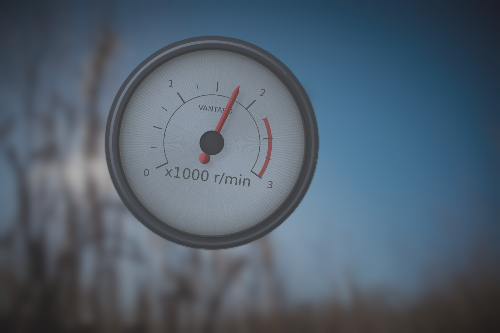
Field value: 1750 rpm
